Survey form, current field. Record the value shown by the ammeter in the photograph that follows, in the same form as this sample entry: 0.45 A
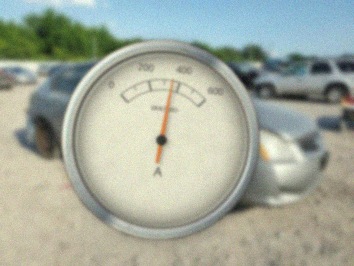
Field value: 350 A
